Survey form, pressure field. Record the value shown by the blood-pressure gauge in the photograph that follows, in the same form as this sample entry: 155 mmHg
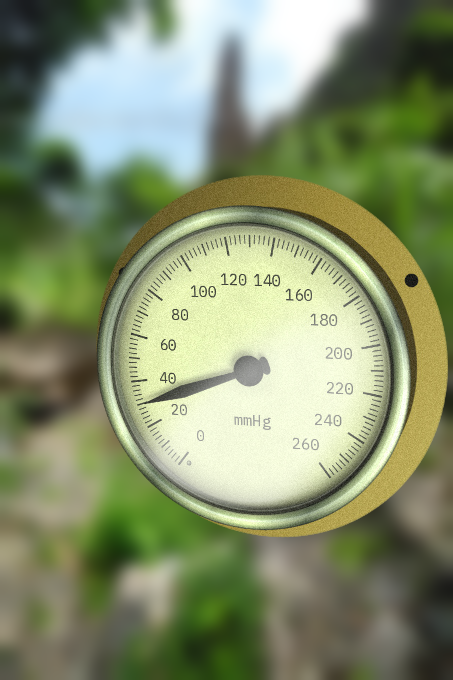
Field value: 30 mmHg
